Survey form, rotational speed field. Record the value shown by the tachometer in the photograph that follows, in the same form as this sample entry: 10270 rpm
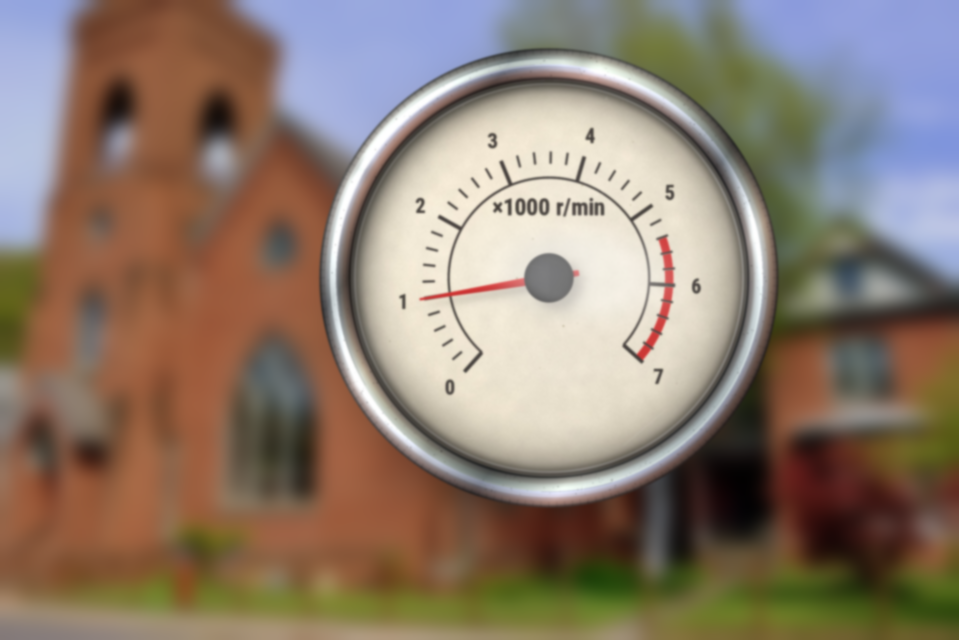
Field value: 1000 rpm
